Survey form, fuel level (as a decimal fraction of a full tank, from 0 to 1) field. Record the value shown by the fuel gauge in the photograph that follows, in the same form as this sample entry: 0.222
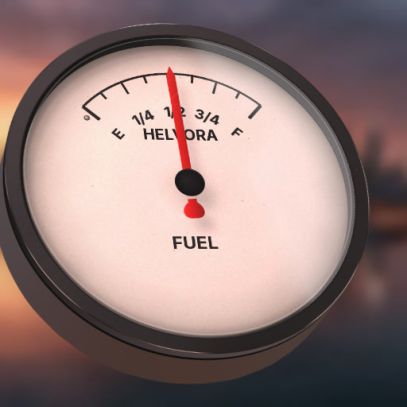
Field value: 0.5
